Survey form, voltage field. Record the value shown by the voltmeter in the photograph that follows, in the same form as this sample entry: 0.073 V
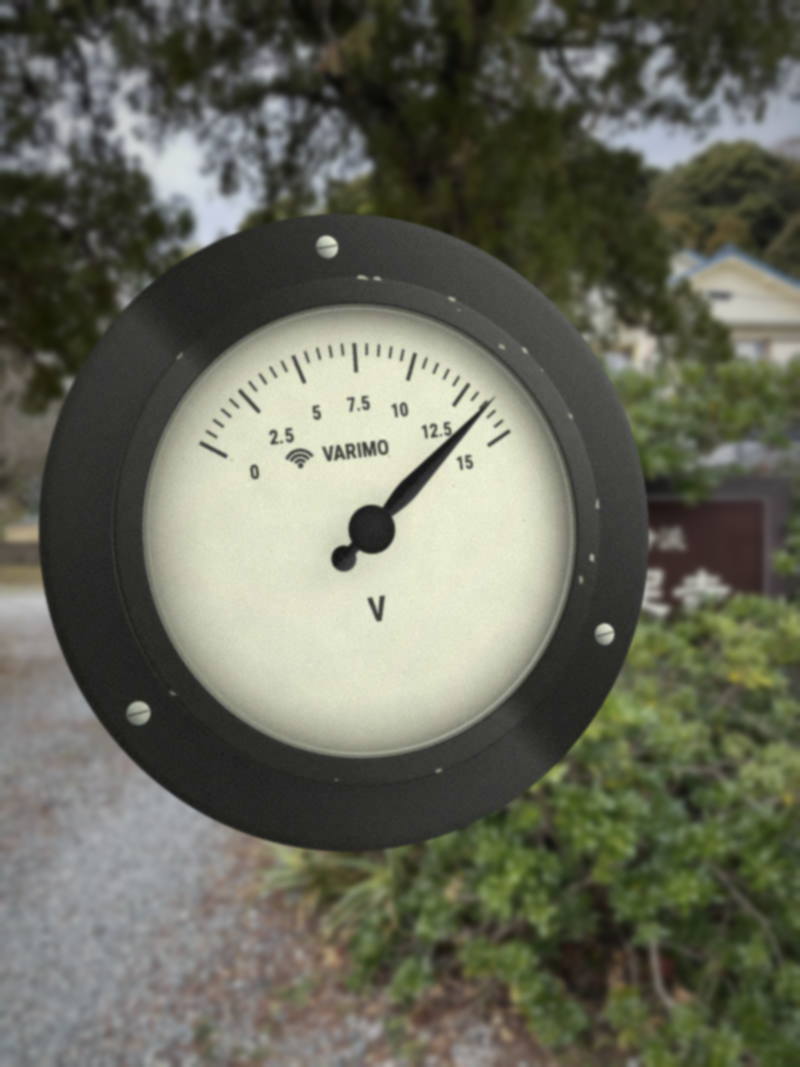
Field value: 13.5 V
